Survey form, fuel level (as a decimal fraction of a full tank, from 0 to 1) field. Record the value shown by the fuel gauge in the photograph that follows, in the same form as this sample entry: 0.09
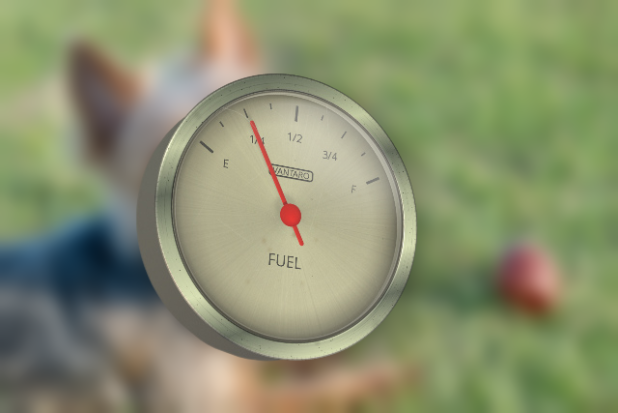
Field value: 0.25
